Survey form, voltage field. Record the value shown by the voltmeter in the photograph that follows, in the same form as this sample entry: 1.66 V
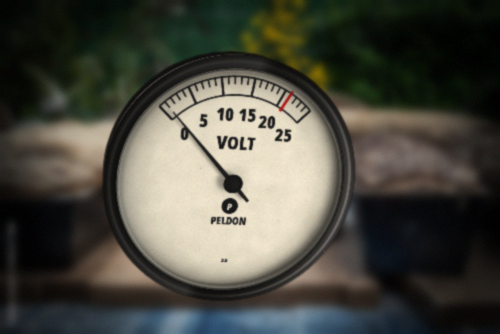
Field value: 1 V
